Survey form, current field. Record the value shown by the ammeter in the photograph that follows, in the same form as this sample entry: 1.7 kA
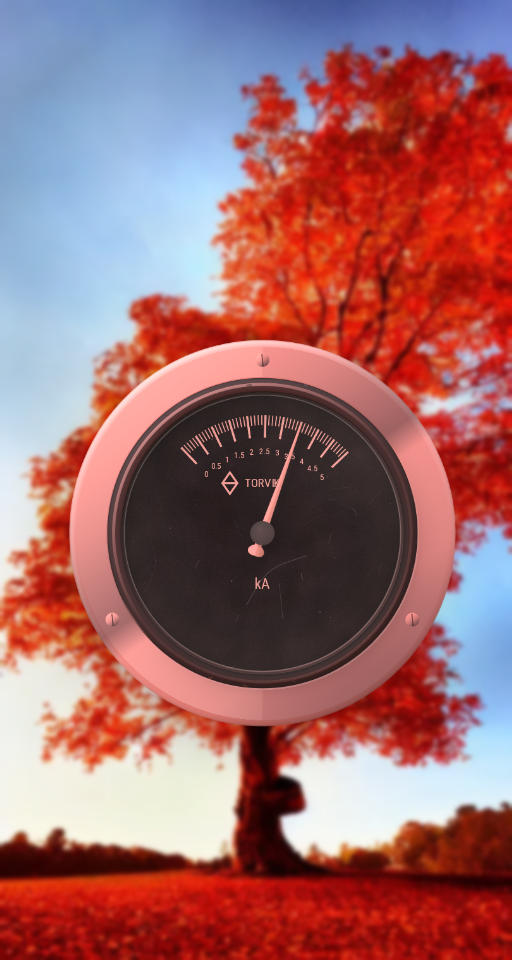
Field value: 3.5 kA
